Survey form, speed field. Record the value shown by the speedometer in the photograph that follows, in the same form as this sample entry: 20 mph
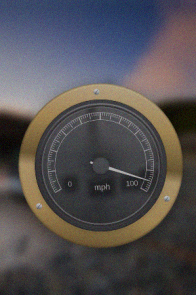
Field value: 95 mph
